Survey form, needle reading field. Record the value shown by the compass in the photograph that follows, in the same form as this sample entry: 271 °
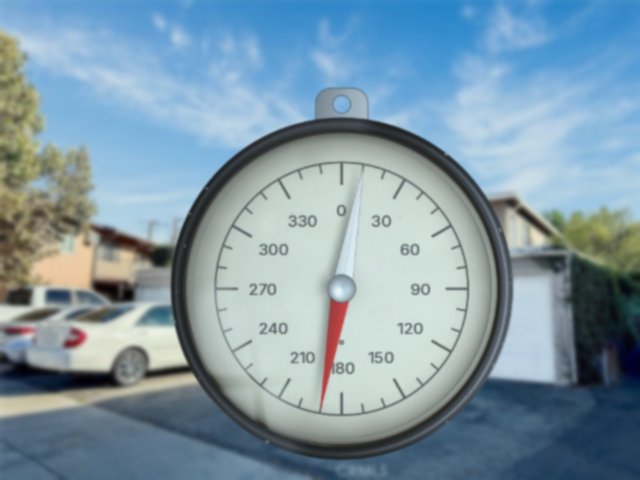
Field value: 190 °
